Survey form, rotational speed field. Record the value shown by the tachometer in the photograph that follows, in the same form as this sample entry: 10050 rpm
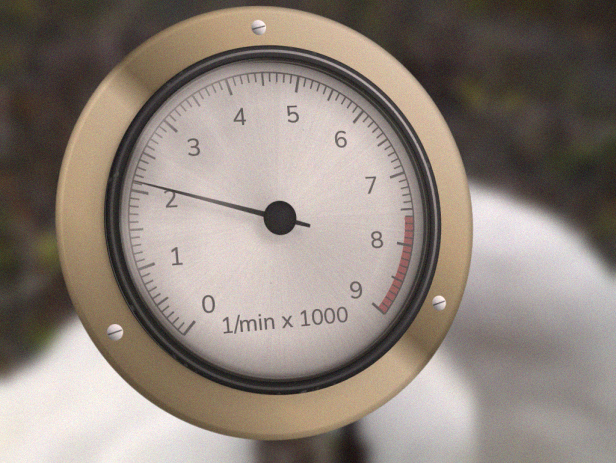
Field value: 2100 rpm
